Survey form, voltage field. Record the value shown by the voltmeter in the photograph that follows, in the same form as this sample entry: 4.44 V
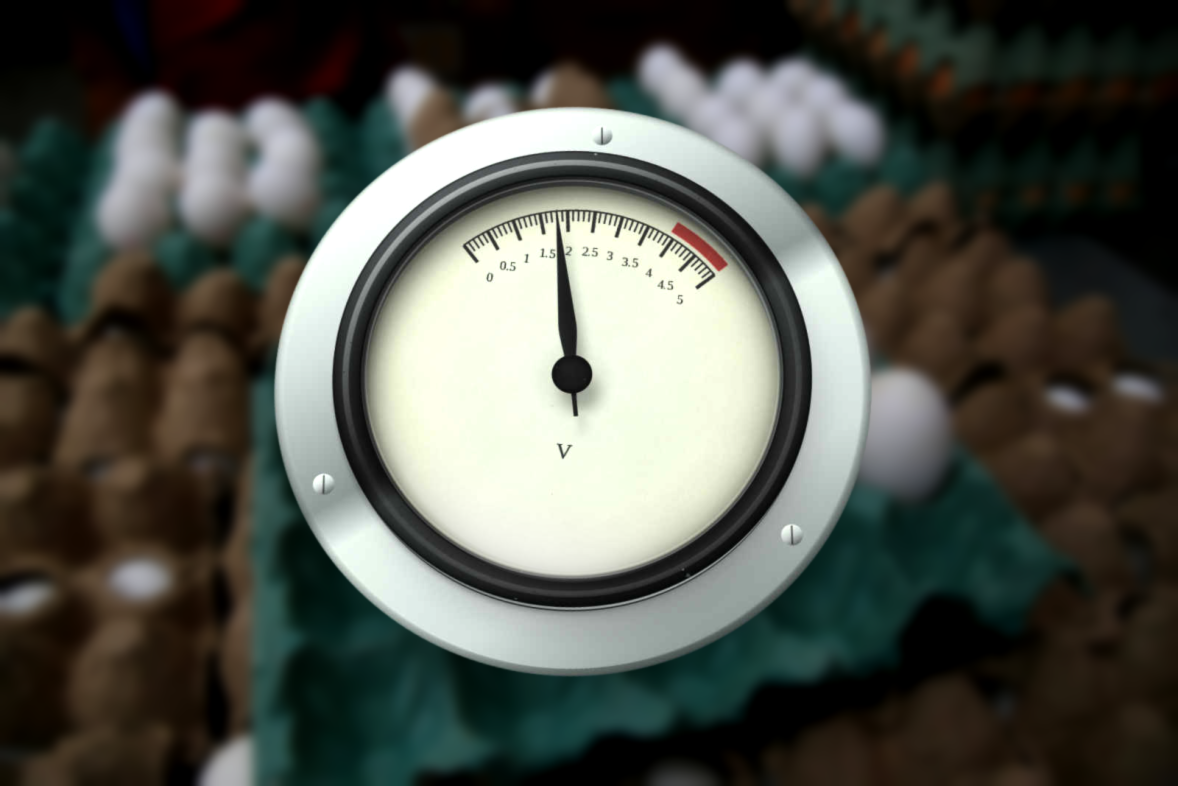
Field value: 1.8 V
